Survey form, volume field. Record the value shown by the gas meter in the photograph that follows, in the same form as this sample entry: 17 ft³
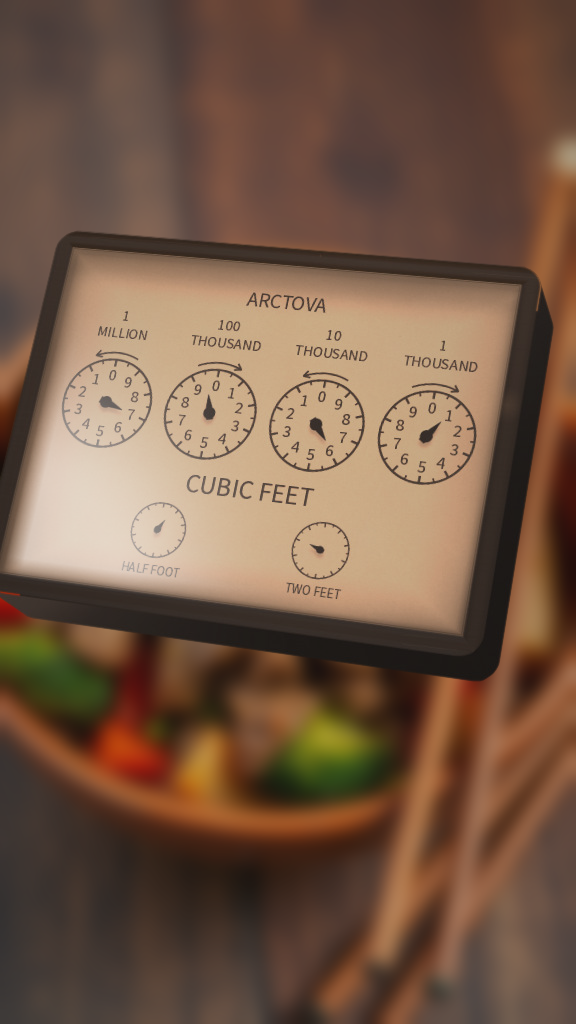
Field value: 696100 ft³
